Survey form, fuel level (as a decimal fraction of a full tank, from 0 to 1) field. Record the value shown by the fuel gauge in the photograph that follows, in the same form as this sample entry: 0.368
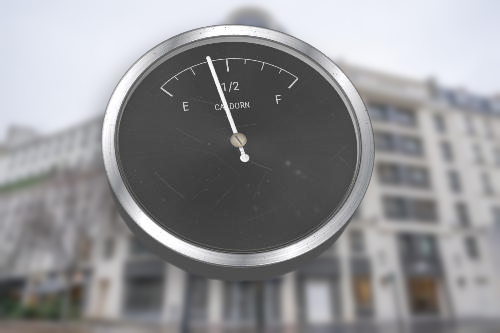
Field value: 0.375
